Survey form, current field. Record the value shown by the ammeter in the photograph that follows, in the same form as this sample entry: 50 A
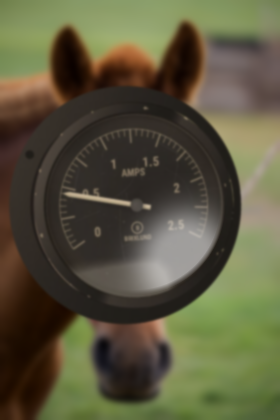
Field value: 0.45 A
